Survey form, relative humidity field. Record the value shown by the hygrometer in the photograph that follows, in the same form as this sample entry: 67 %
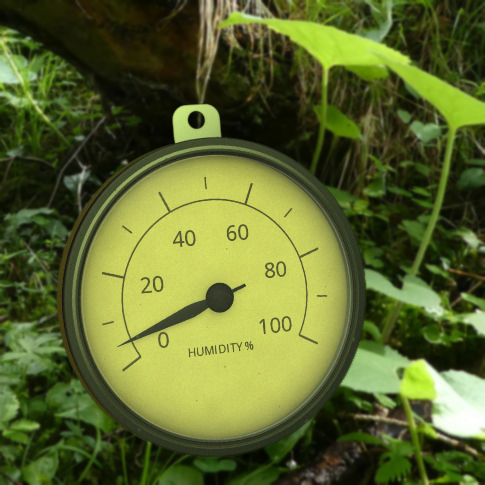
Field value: 5 %
